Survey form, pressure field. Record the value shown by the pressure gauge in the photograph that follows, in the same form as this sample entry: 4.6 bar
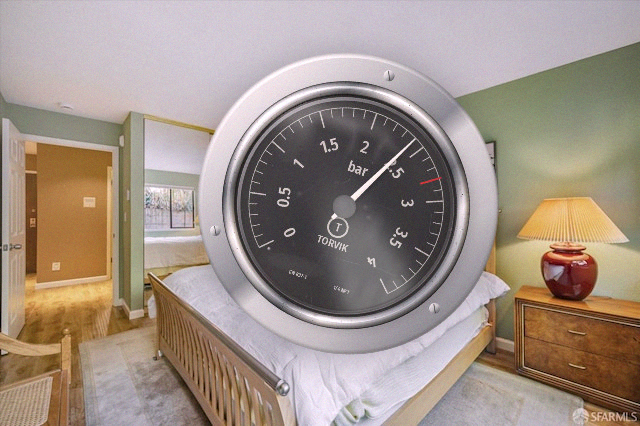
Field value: 2.4 bar
